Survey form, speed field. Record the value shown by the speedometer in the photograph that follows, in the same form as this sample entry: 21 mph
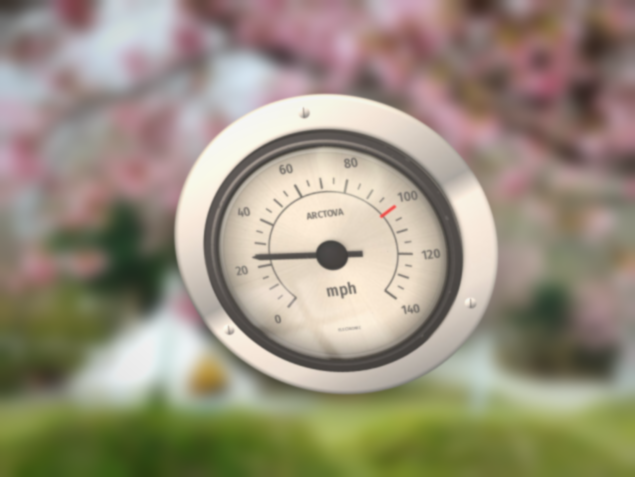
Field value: 25 mph
